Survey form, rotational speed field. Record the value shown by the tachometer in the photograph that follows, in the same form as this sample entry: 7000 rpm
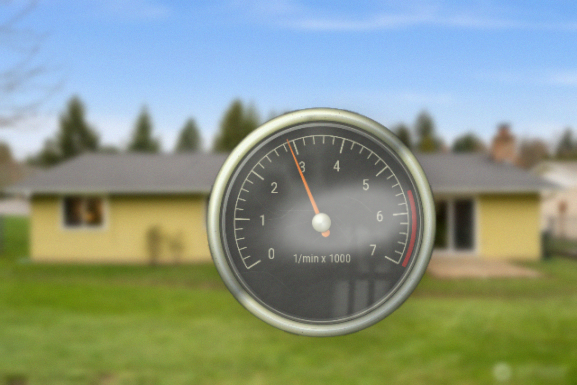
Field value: 2900 rpm
